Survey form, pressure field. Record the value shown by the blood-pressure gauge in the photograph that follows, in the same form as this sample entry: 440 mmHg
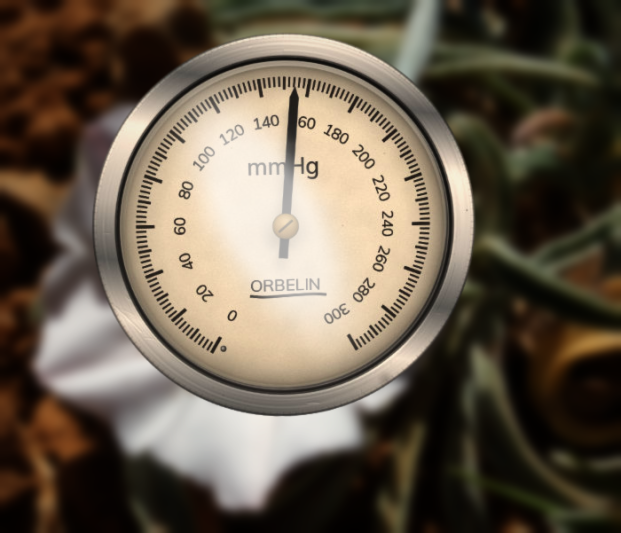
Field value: 154 mmHg
